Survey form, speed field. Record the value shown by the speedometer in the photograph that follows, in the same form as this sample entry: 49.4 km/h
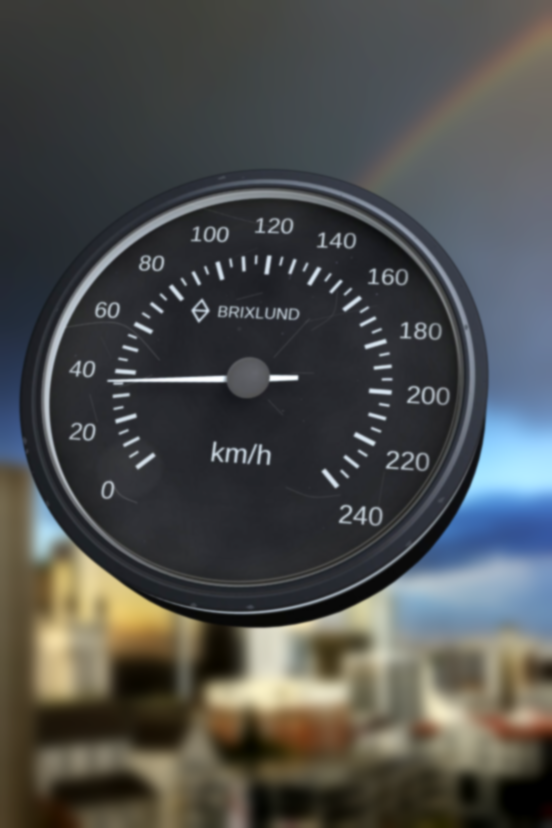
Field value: 35 km/h
